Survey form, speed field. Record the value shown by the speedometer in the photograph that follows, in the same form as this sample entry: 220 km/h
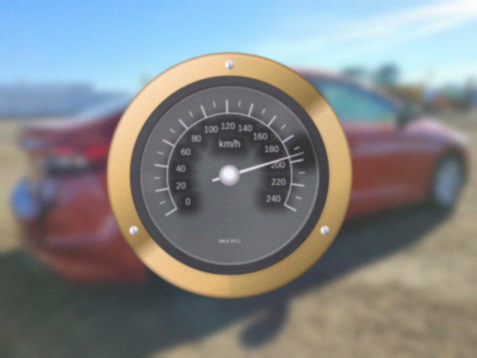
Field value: 195 km/h
